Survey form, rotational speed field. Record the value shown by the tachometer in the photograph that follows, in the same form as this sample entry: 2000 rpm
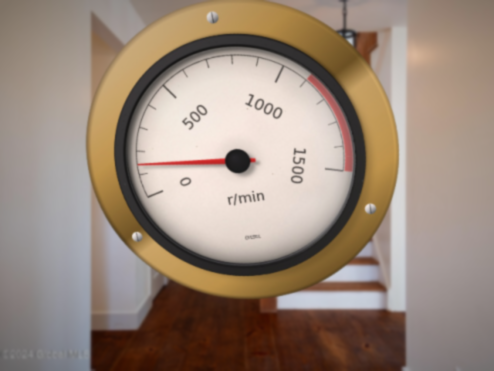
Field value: 150 rpm
